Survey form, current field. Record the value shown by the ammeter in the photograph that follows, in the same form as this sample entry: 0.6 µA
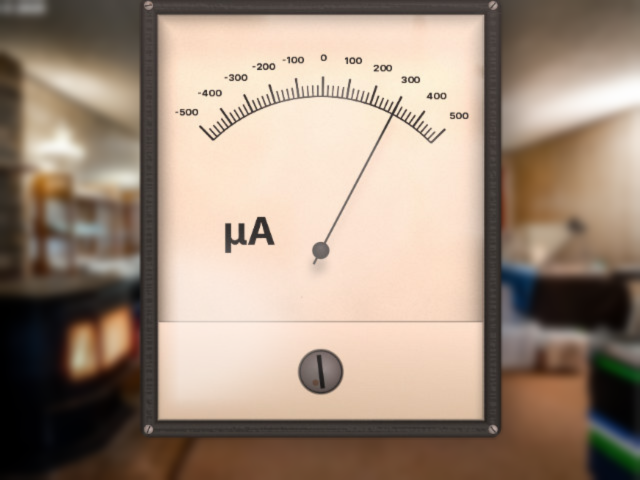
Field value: 300 µA
